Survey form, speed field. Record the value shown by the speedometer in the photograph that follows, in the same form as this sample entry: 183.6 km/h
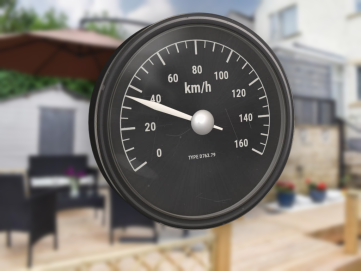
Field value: 35 km/h
